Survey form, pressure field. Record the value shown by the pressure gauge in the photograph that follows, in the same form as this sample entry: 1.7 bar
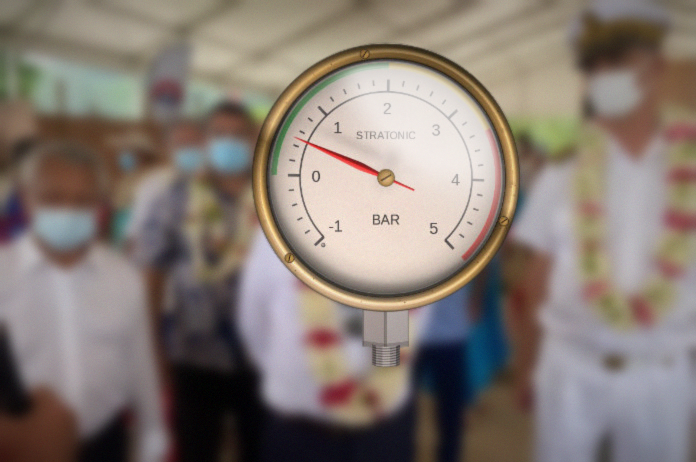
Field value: 0.5 bar
